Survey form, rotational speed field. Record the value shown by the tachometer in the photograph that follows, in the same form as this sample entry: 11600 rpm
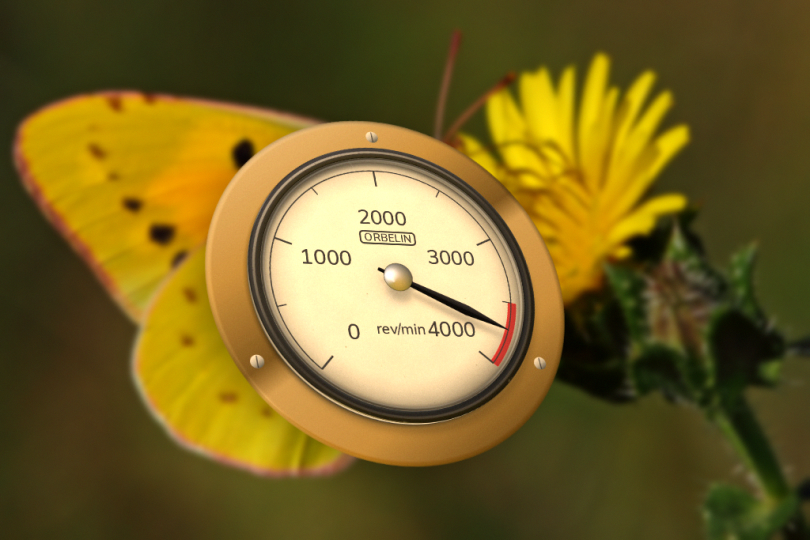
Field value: 3750 rpm
